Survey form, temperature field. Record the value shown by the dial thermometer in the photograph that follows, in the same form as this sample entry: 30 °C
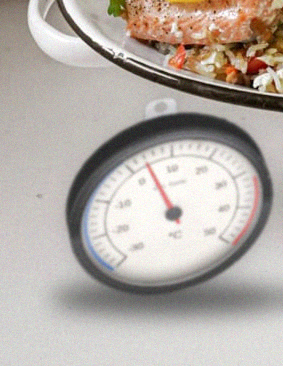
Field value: 4 °C
